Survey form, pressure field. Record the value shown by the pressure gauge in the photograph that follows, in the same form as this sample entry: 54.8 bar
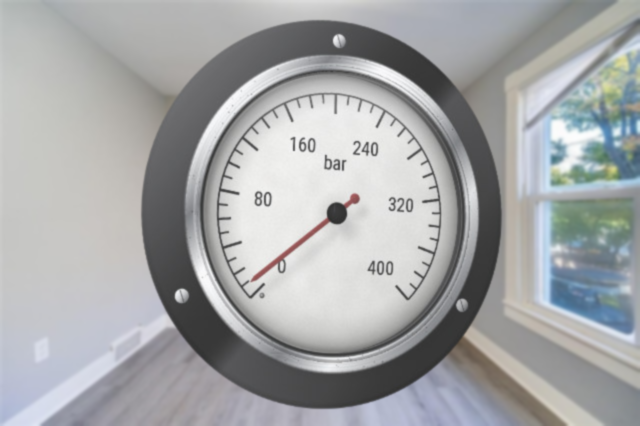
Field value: 10 bar
